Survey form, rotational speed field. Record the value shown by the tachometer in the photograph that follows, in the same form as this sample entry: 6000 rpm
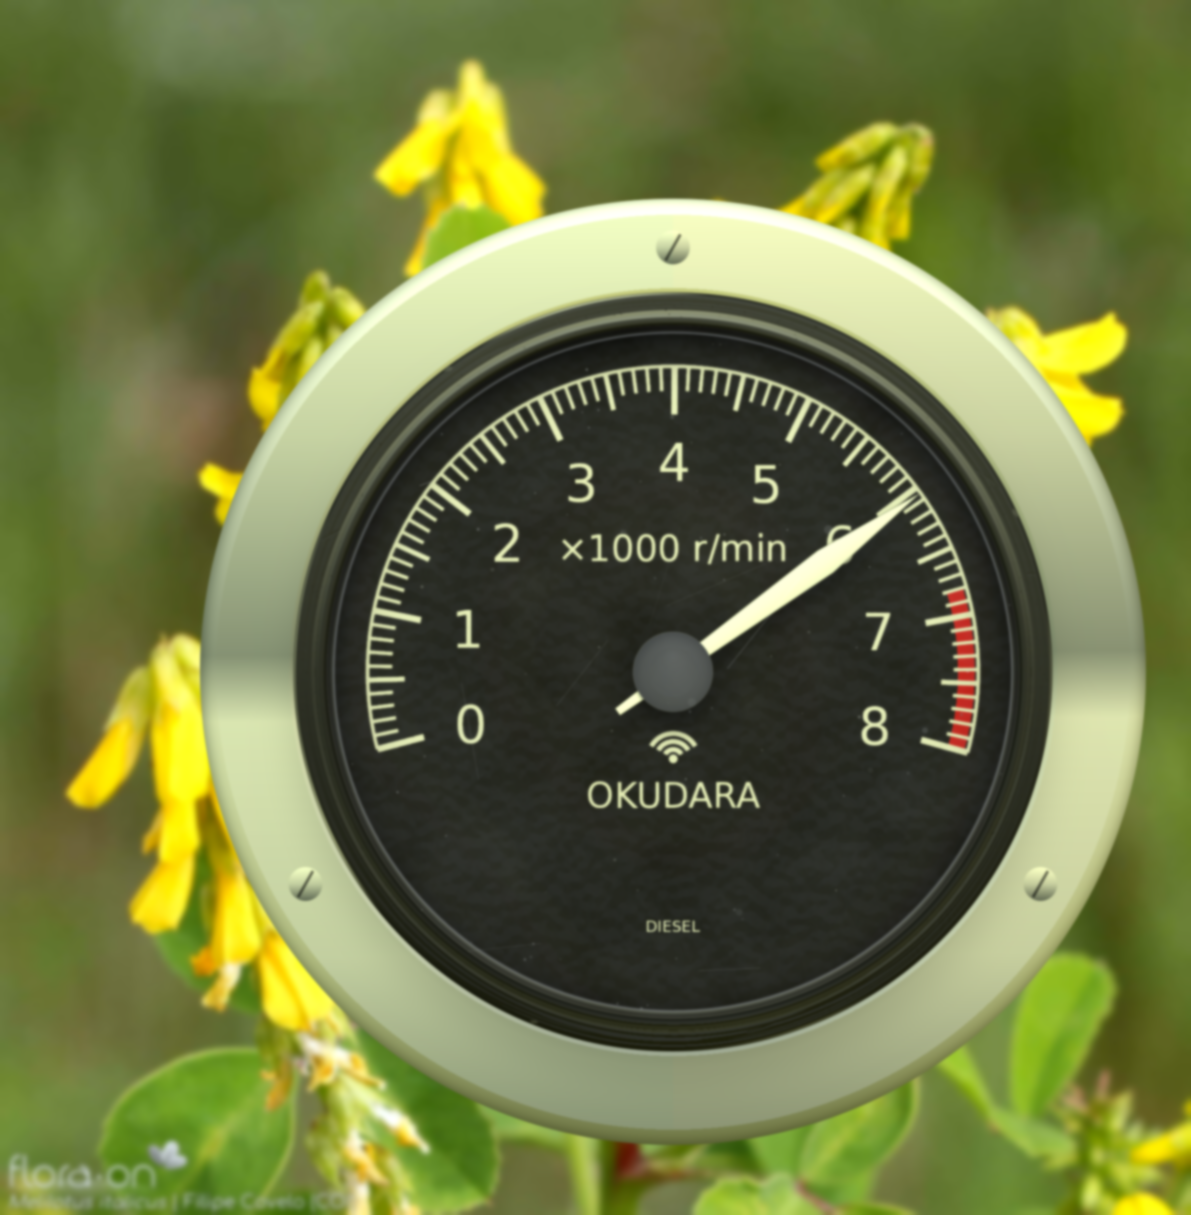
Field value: 6050 rpm
